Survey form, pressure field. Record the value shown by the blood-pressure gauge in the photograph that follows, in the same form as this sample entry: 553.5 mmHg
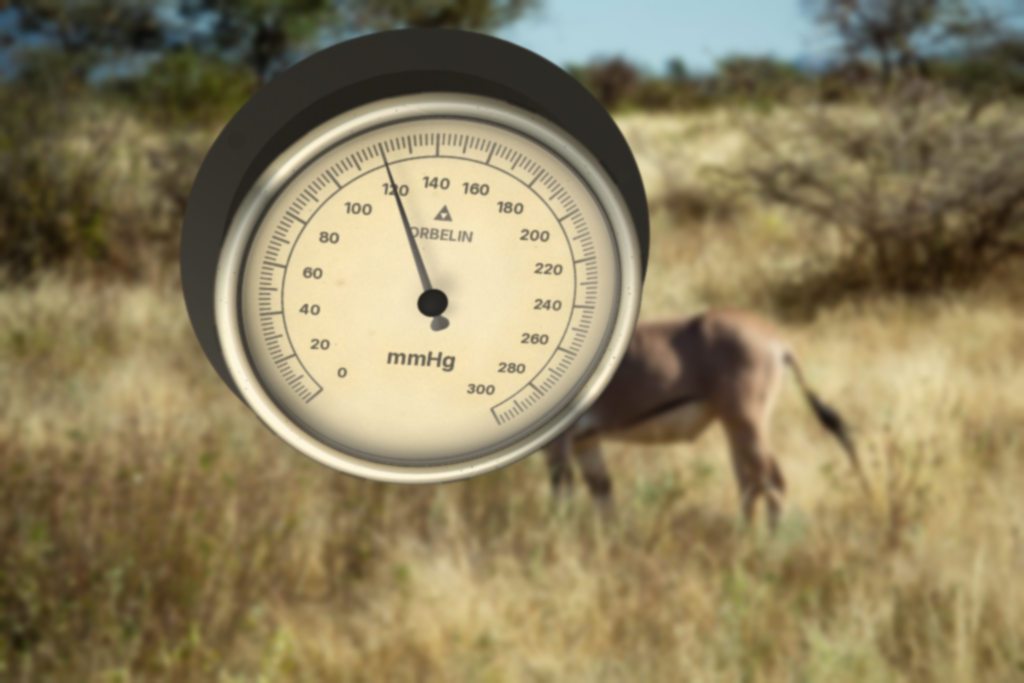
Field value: 120 mmHg
